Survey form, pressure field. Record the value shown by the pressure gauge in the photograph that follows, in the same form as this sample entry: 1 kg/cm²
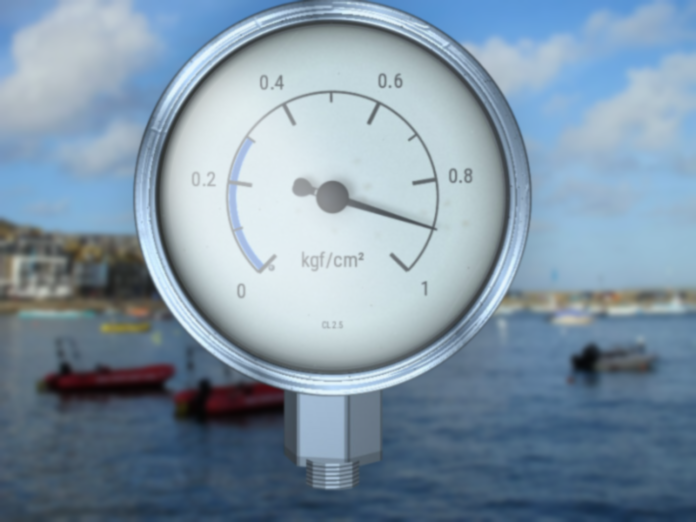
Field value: 0.9 kg/cm²
